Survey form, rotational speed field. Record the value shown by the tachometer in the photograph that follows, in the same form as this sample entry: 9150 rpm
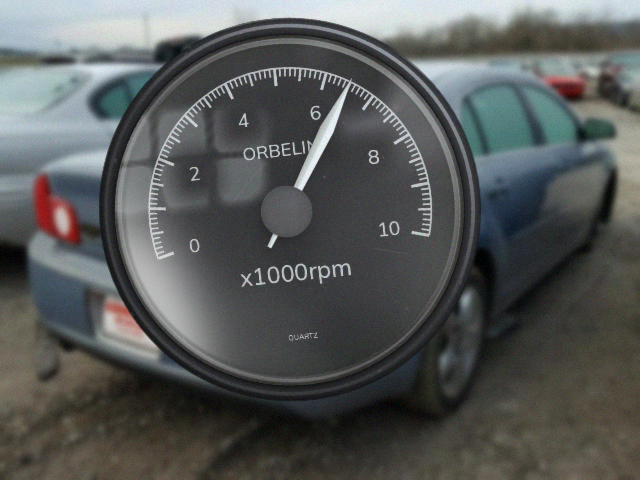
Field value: 6500 rpm
